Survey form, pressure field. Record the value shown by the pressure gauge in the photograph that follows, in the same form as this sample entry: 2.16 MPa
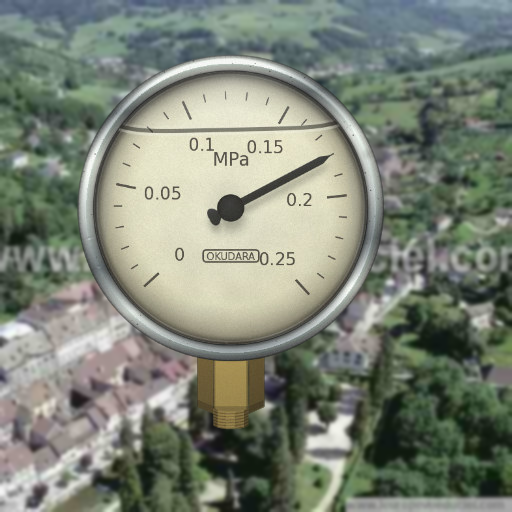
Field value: 0.18 MPa
